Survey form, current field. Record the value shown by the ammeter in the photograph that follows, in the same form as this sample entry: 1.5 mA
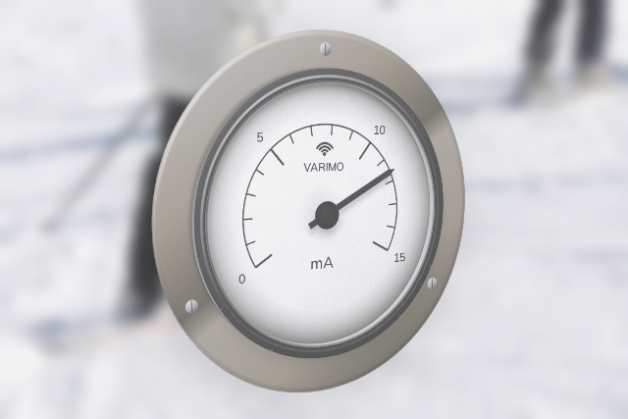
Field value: 11.5 mA
